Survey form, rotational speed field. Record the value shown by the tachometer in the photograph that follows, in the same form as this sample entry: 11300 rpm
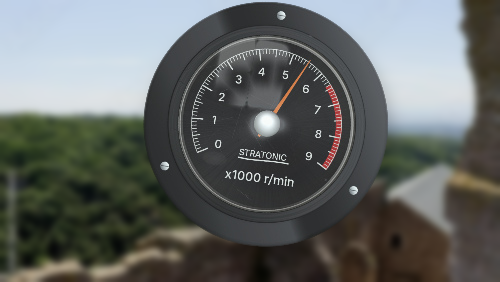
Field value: 5500 rpm
